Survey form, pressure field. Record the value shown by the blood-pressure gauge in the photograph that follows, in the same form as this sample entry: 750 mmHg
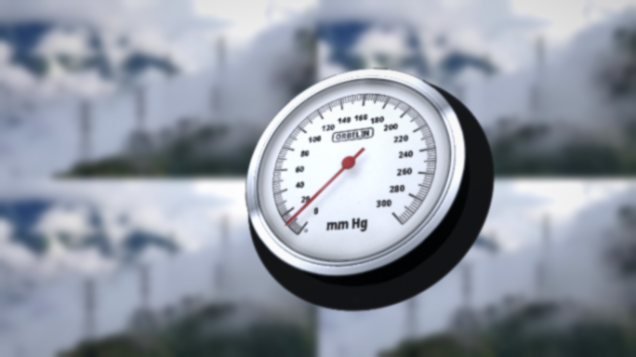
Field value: 10 mmHg
